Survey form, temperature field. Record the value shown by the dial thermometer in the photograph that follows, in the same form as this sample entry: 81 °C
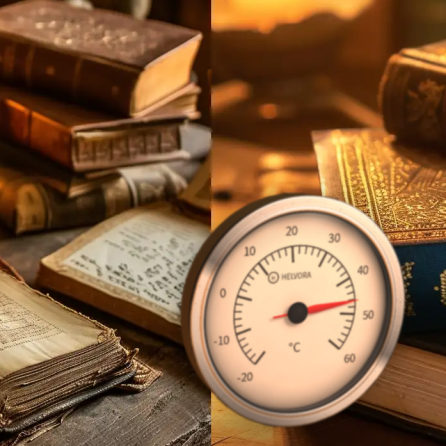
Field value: 46 °C
